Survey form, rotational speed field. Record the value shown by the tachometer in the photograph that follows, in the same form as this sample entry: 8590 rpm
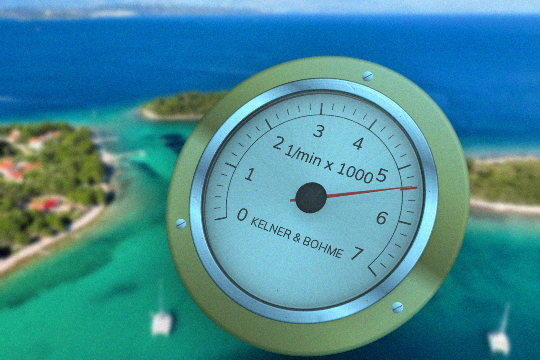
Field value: 5400 rpm
